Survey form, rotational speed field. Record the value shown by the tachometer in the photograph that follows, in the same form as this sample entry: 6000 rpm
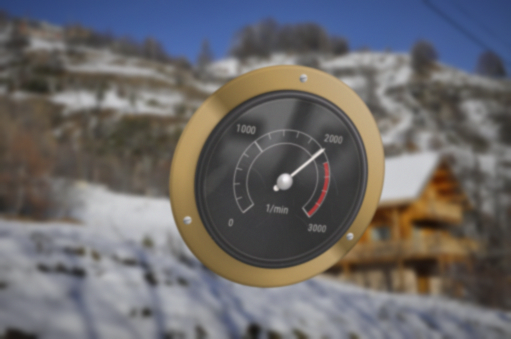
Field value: 2000 rpm
